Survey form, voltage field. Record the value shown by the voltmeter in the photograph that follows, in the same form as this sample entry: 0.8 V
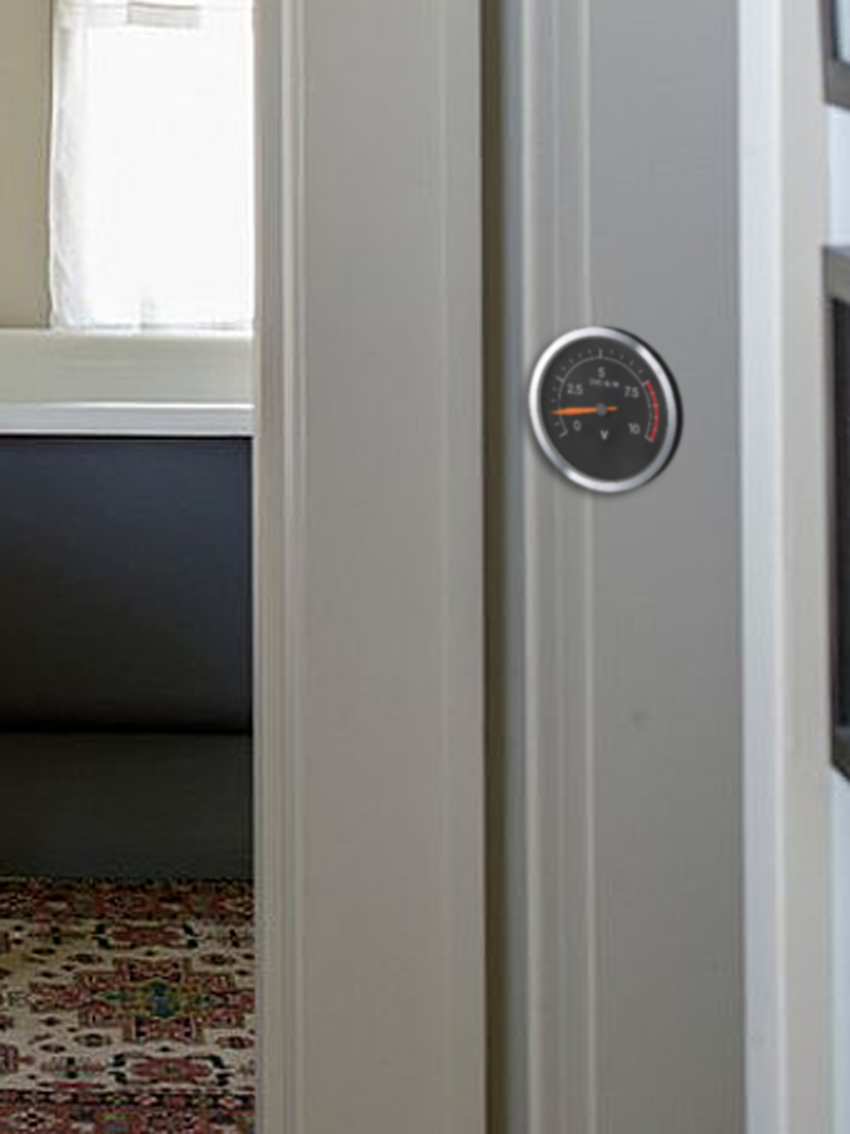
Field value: 1 V
